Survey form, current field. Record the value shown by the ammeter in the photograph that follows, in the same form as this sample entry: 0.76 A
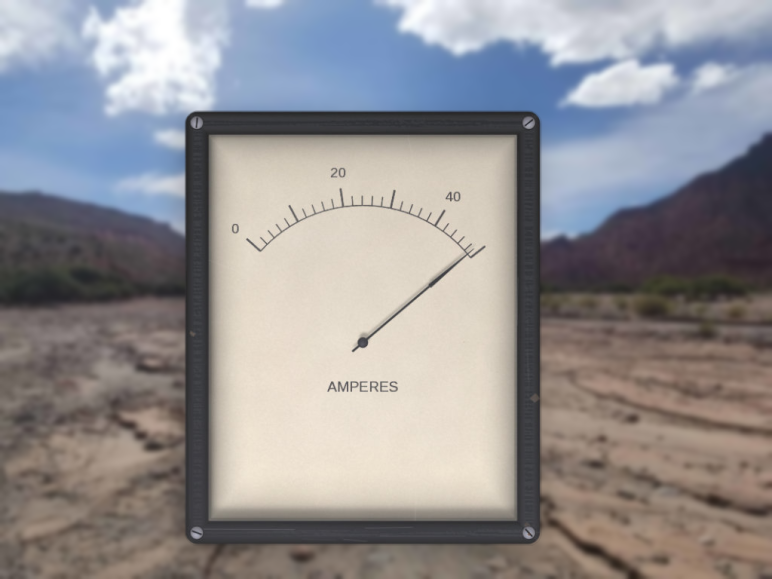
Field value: 49 A
